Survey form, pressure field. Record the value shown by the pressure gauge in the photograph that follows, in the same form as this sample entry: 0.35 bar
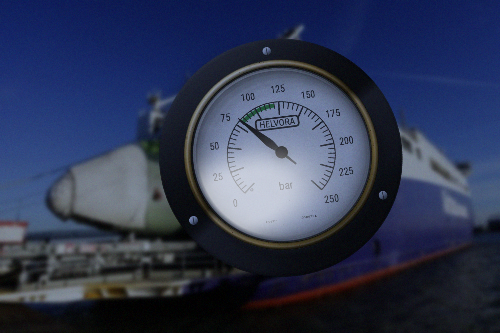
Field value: 80 bar
